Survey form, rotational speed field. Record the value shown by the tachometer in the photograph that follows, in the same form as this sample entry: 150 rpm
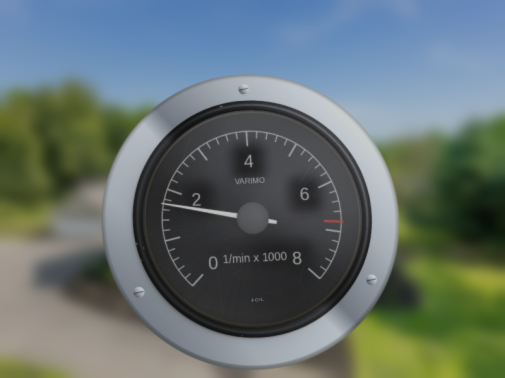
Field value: 1700 rpm
